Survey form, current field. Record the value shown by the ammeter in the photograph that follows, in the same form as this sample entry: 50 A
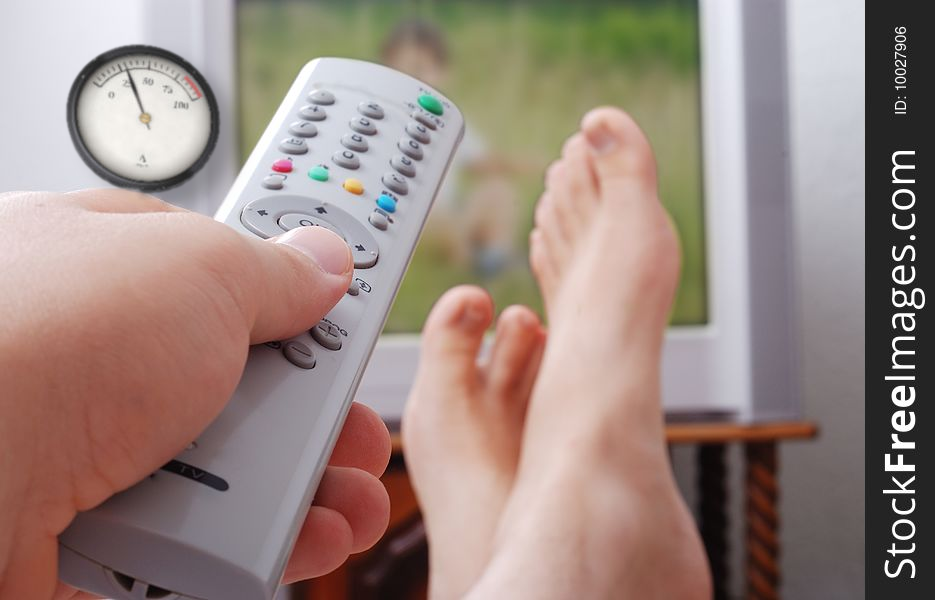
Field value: 30 A
